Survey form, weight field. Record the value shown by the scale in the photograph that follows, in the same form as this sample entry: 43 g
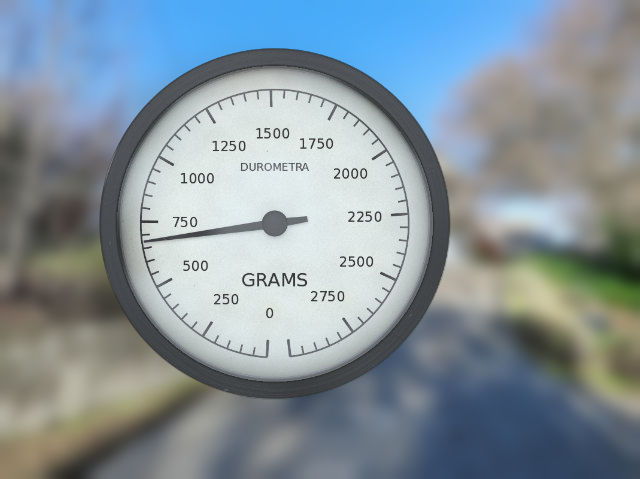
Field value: 675 g
